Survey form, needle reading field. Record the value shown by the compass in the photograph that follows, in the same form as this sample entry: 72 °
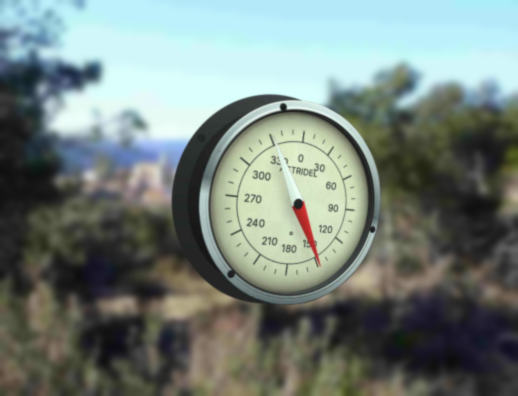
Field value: 150 °
